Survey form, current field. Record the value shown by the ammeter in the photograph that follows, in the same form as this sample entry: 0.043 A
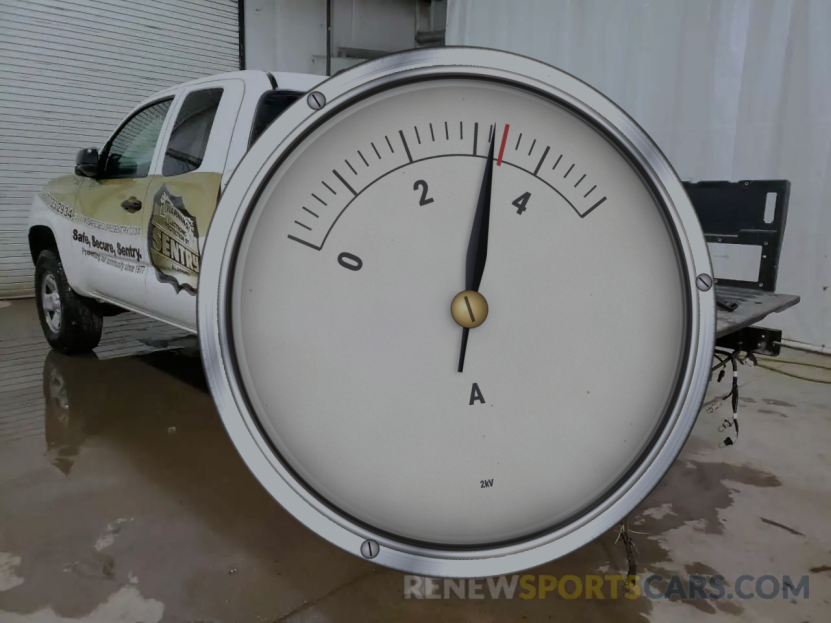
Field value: 3.2 A
